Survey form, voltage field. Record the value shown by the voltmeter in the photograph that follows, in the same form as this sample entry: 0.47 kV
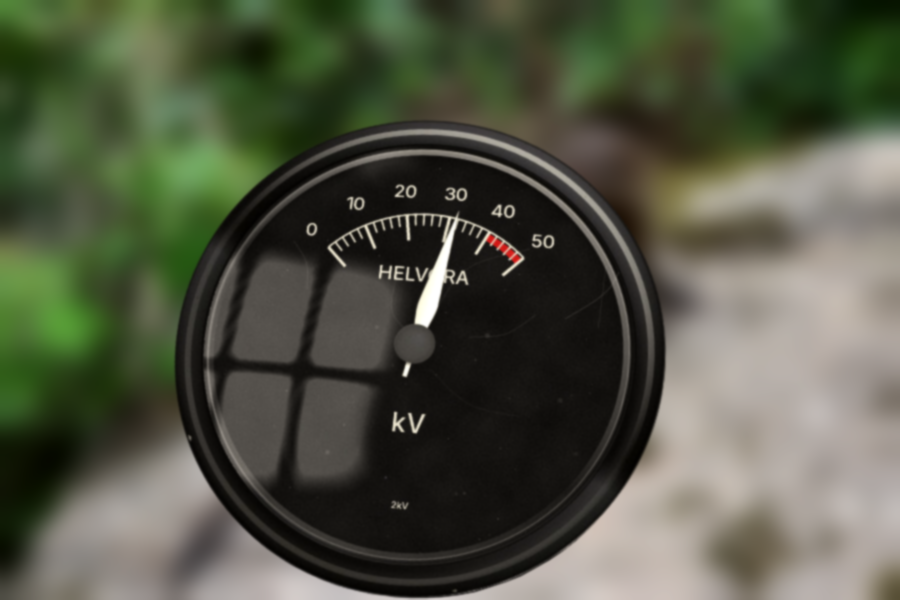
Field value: 32 kV
